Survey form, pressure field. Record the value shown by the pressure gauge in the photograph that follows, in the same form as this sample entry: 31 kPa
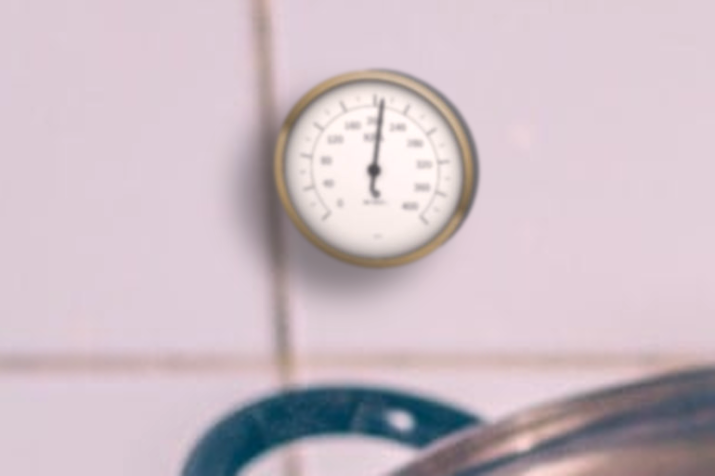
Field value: 210 kPa
